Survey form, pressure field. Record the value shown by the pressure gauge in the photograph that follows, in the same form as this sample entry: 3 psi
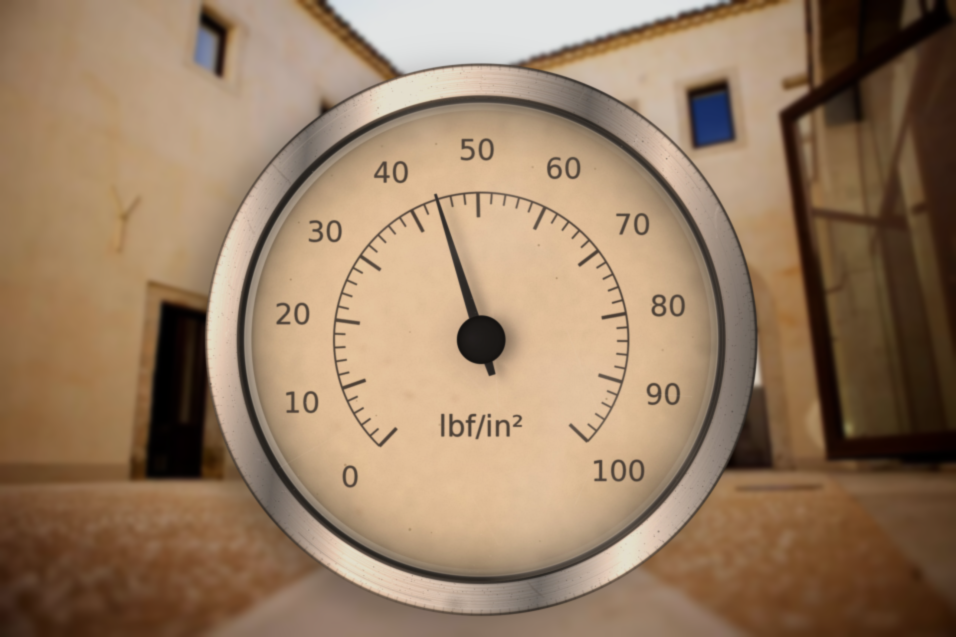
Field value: 44 psi
